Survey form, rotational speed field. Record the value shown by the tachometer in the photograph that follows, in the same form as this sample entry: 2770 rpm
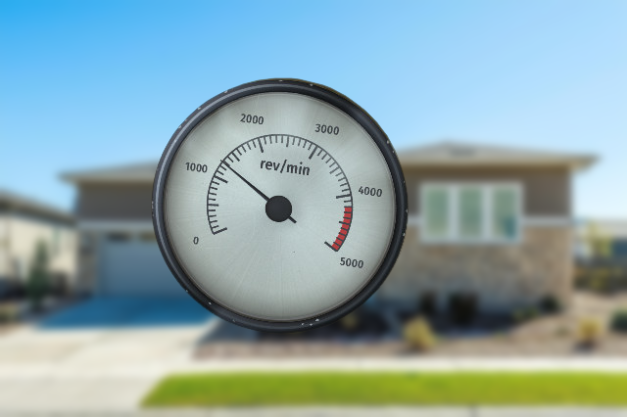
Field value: 1300 rpm
